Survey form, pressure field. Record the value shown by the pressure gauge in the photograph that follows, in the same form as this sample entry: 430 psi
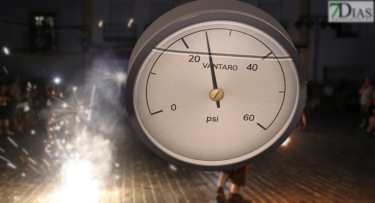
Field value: 25 psi
